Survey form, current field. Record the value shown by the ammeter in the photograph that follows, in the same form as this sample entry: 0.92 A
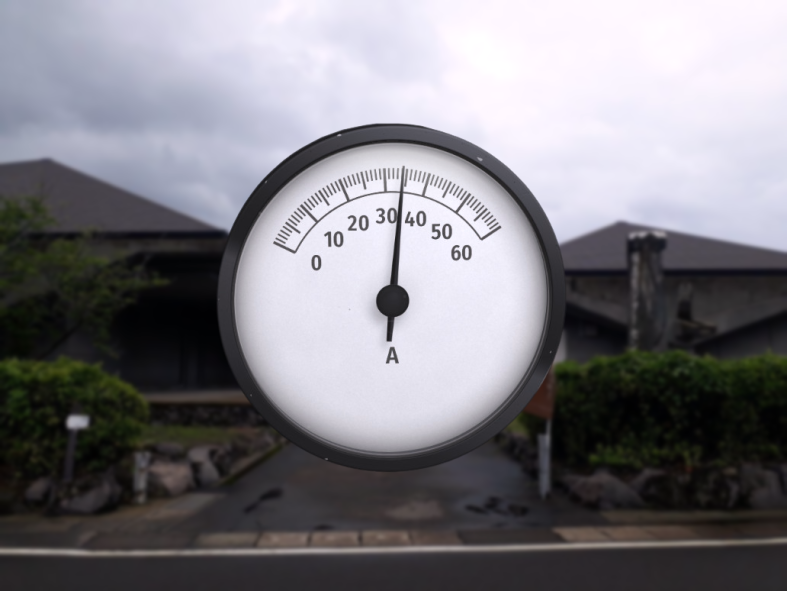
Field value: 34 A
